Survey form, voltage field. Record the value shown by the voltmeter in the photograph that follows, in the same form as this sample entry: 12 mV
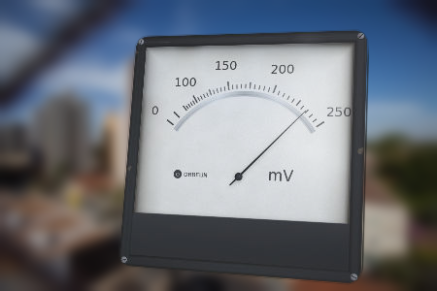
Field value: 235 mV
